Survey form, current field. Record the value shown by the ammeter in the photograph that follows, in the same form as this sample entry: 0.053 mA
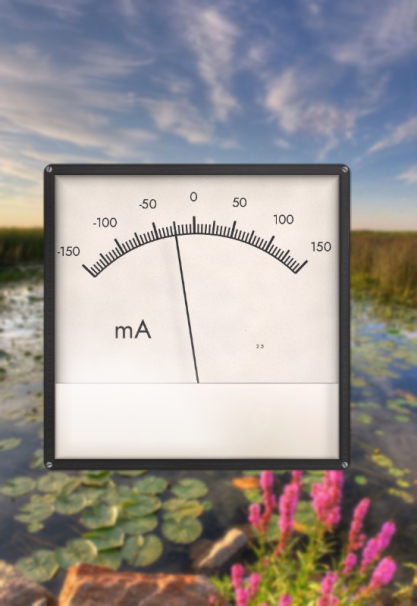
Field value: -25 mA
